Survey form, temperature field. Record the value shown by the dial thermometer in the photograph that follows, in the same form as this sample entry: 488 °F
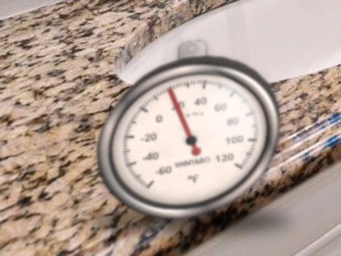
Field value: 20 °F
